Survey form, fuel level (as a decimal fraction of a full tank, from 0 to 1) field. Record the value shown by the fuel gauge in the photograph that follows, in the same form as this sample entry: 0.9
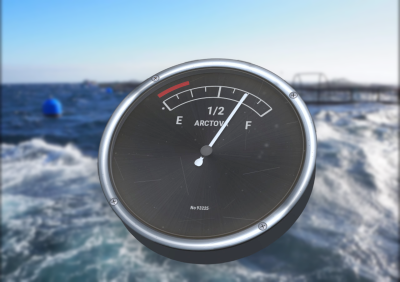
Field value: 0.75
